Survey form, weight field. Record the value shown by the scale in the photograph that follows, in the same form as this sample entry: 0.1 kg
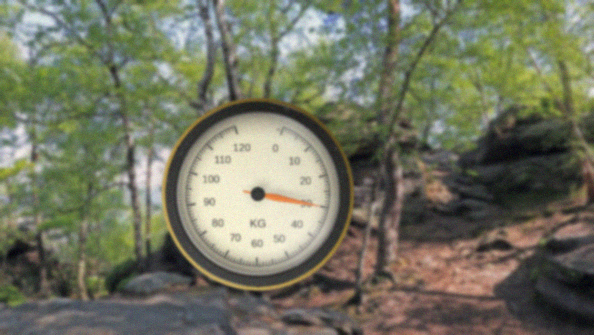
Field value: 30 kg
